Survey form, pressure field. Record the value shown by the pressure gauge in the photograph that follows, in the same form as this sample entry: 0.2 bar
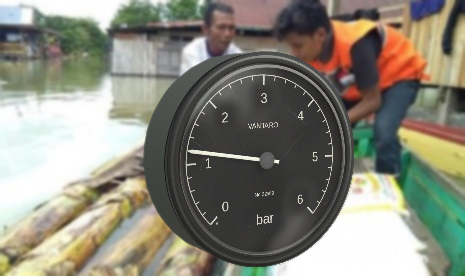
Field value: 1.2 bar
